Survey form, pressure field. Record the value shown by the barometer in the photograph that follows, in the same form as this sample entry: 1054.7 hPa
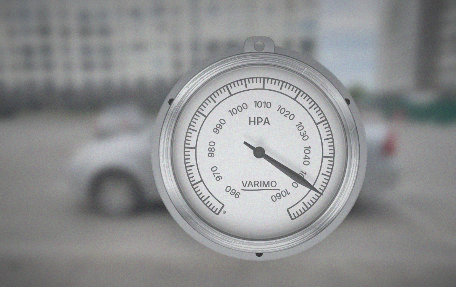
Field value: 1050 hPa
